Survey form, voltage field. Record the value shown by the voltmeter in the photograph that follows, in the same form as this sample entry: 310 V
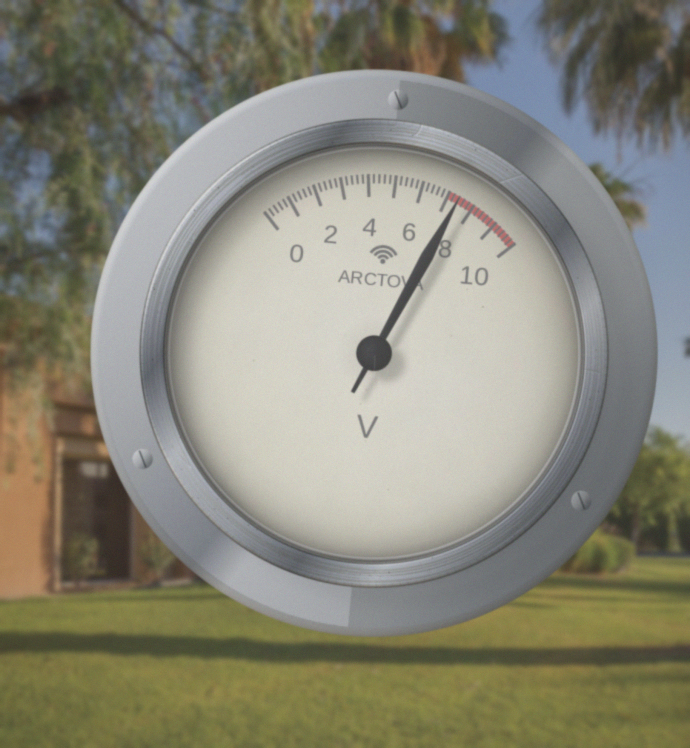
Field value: 7.4 V
